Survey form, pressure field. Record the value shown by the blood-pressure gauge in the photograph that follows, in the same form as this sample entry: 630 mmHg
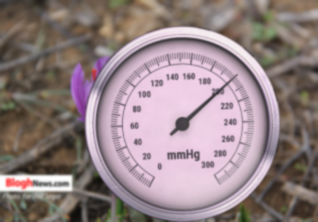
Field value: 200 mmHg
